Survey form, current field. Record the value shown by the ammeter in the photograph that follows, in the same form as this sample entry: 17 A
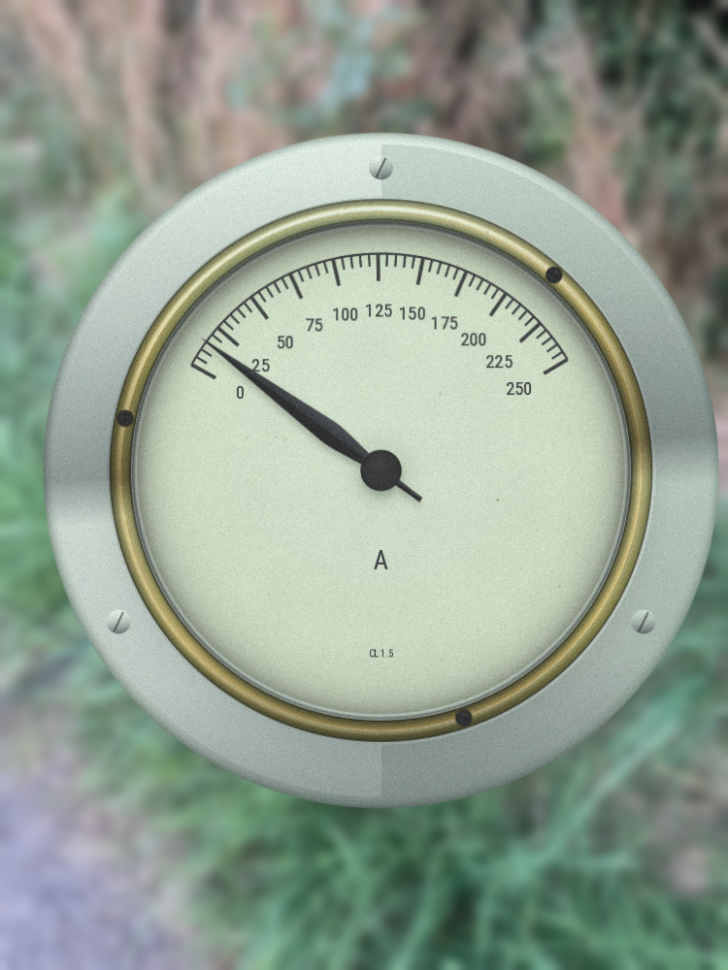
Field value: 15 A
